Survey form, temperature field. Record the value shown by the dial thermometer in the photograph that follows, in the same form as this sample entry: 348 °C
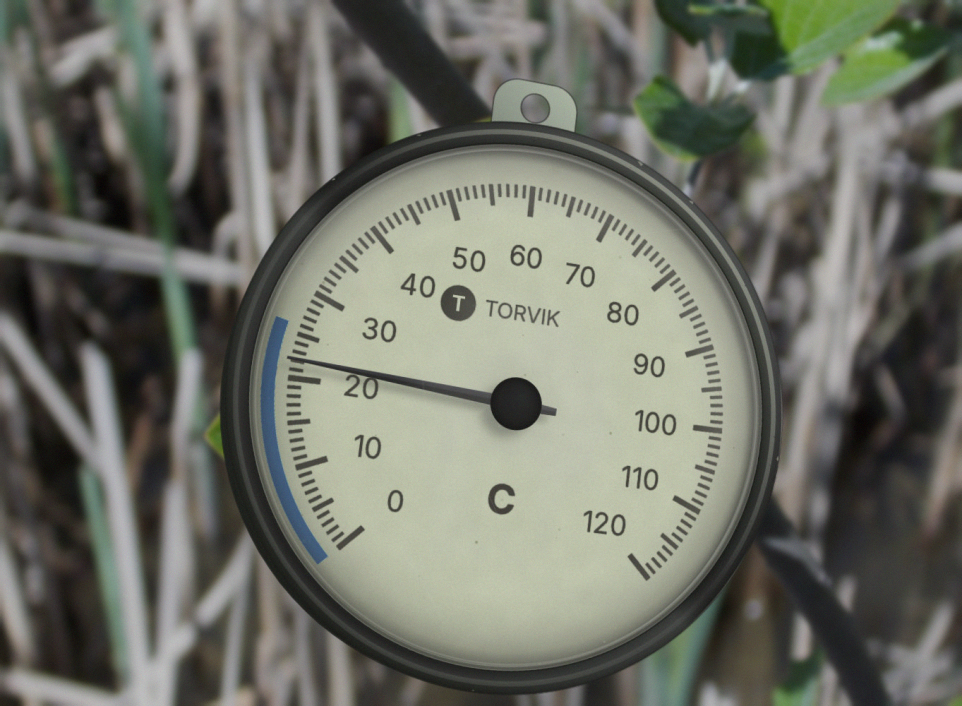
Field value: 22 °C
